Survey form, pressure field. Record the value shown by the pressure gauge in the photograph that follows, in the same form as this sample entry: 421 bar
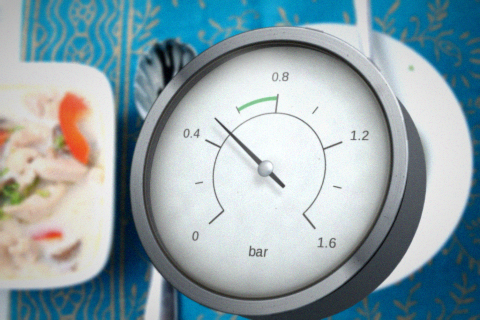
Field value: 0.5 bar
